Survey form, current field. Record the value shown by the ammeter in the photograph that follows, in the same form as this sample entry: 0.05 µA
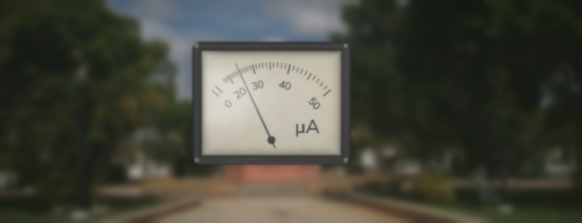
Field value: 25 µA
